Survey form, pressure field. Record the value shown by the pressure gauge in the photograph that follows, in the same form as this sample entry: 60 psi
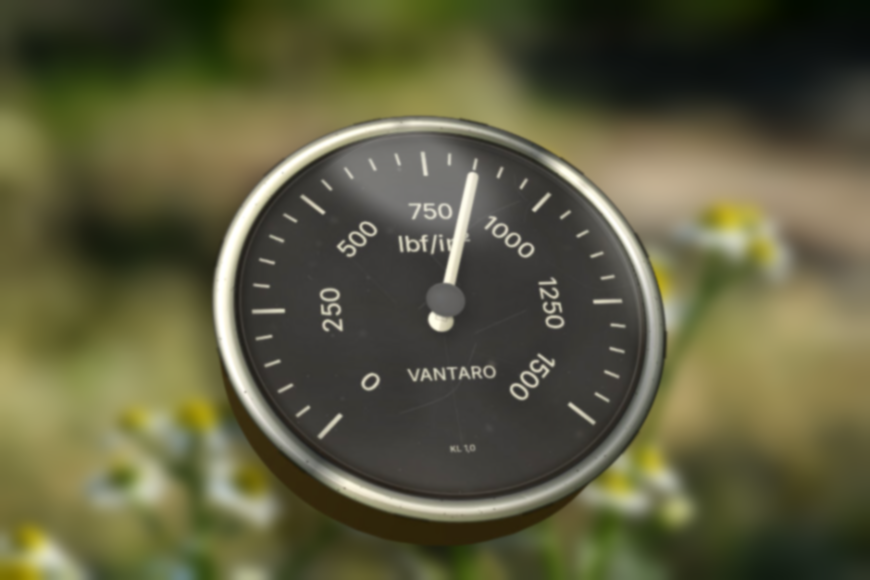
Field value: 850 psi
